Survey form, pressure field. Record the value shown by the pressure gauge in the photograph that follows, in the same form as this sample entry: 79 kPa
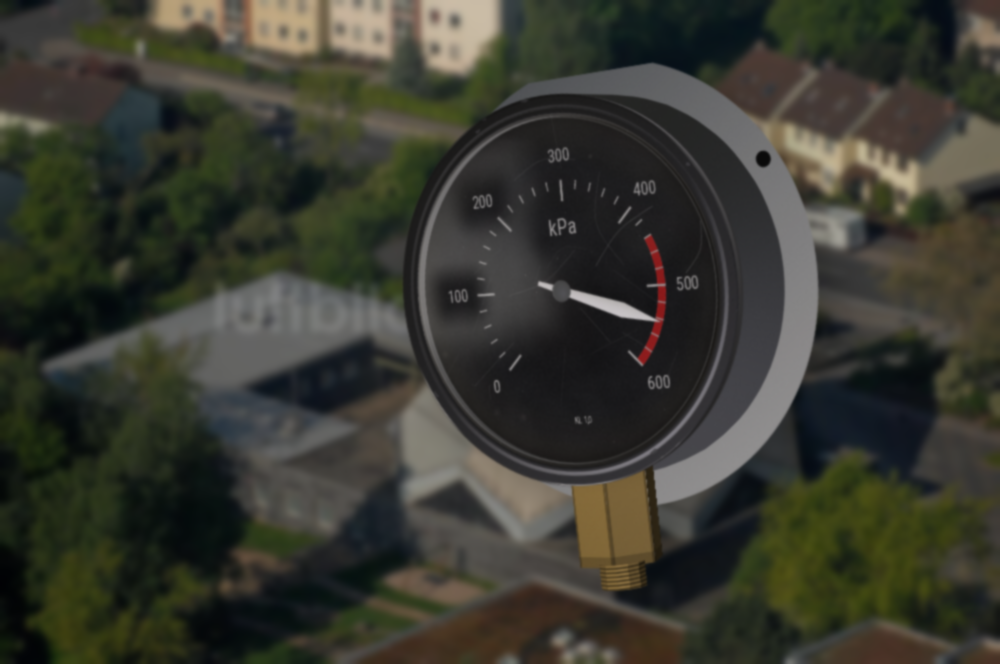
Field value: 540 kPa
